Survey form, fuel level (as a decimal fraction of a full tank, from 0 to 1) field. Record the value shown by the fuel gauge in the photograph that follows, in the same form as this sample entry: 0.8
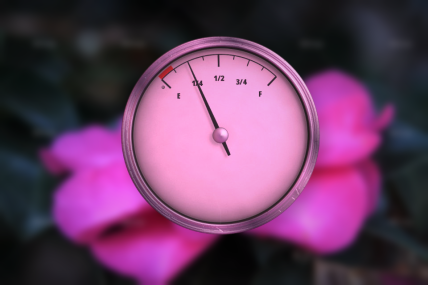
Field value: 0.25
